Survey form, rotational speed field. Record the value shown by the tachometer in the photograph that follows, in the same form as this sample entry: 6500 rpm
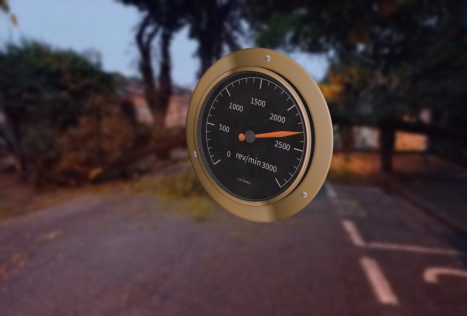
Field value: 2300 rpm
